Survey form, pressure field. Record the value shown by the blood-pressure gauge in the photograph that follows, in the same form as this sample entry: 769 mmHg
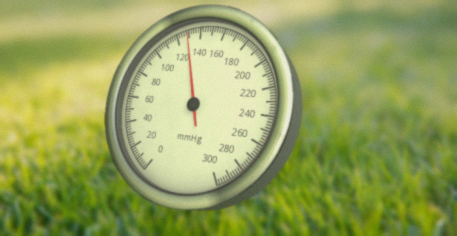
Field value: 130 mmHg
